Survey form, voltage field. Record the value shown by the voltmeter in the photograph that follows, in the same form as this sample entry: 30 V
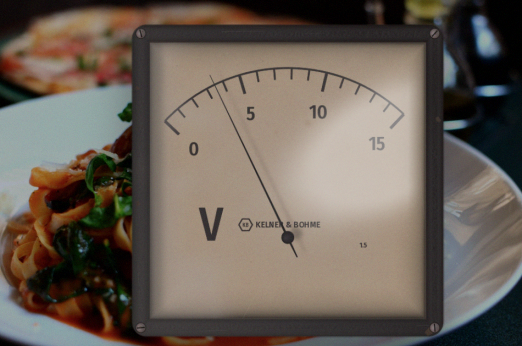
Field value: 3.5 V
